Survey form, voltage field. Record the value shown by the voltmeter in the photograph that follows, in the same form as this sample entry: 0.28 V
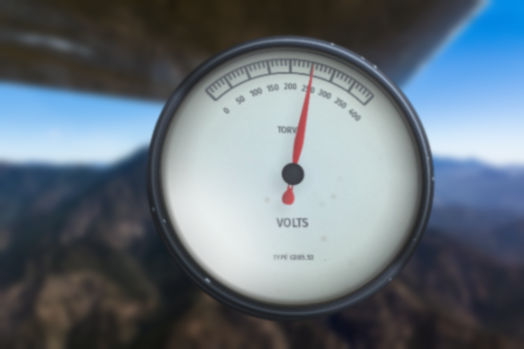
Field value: 250 V
